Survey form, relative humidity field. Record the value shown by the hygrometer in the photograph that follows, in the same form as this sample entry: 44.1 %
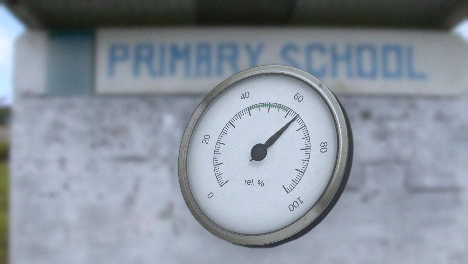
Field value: 65 %
